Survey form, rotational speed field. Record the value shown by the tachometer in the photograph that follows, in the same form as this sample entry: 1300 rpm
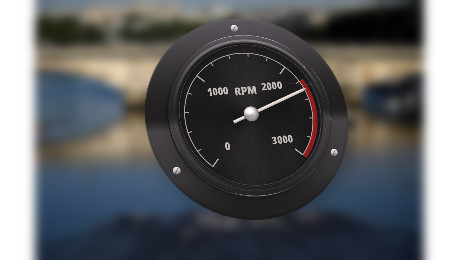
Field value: 2300 rpm
